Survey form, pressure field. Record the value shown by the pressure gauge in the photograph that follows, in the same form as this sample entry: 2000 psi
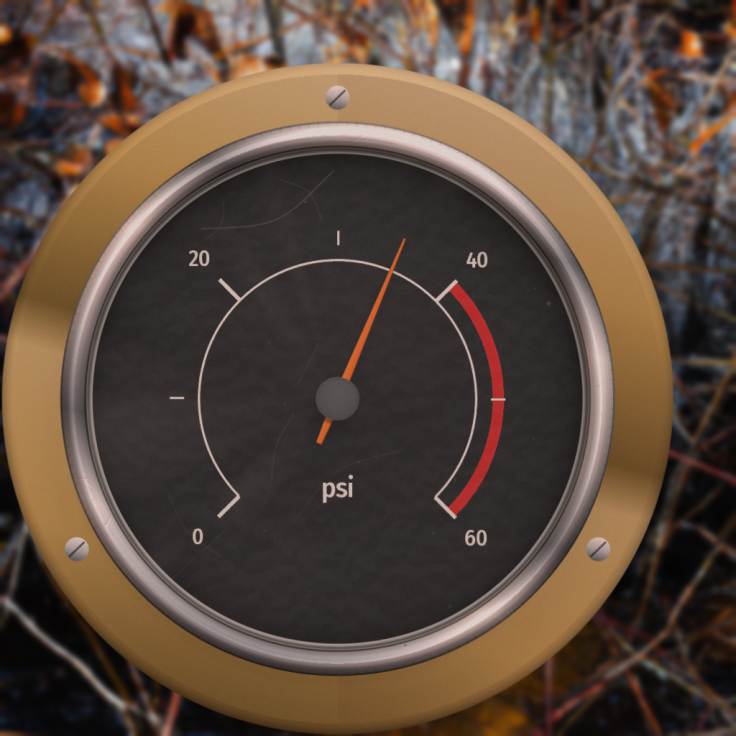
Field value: 35 psi
